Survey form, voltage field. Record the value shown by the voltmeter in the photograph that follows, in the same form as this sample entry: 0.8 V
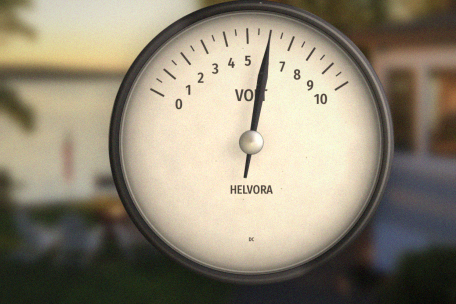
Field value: 6 V
